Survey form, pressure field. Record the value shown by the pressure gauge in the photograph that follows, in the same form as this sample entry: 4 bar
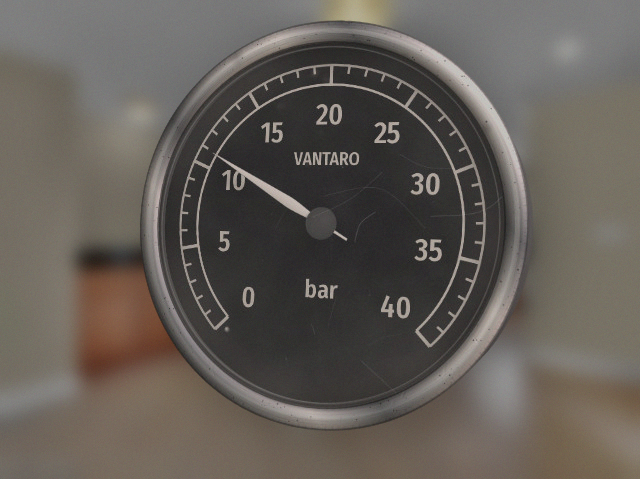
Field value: 11 bar
